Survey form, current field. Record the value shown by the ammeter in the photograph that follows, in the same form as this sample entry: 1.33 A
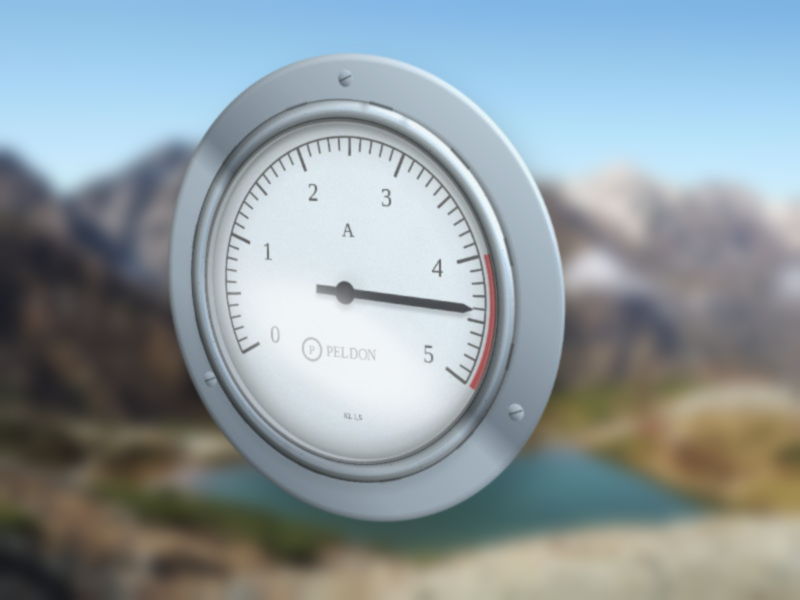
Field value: 4.4 A
